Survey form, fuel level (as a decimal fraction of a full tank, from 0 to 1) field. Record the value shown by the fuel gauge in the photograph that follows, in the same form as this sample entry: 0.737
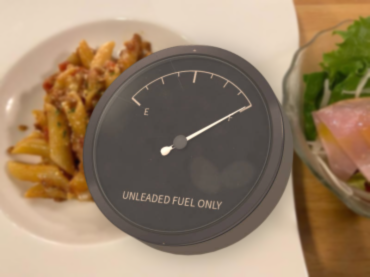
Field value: 1
